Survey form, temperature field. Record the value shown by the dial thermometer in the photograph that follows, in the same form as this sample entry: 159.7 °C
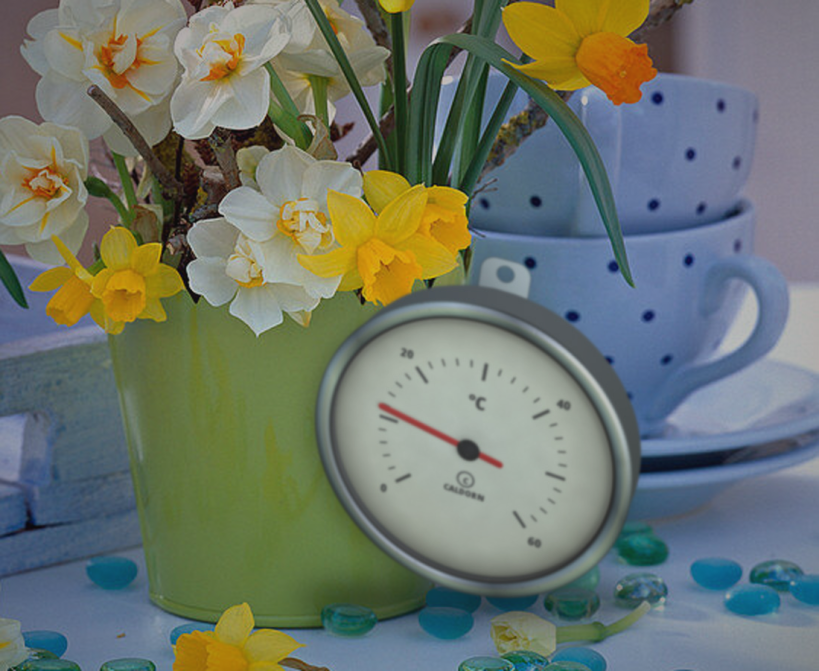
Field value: 12 °C
